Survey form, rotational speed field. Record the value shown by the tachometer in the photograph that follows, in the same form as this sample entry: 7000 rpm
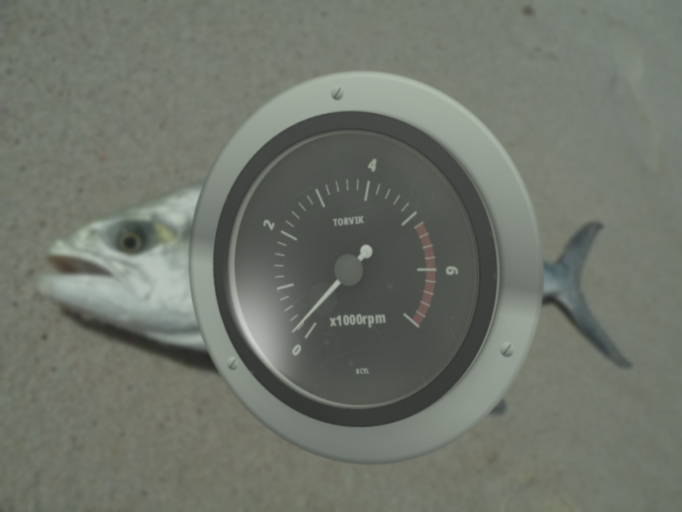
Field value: 200 rpm
